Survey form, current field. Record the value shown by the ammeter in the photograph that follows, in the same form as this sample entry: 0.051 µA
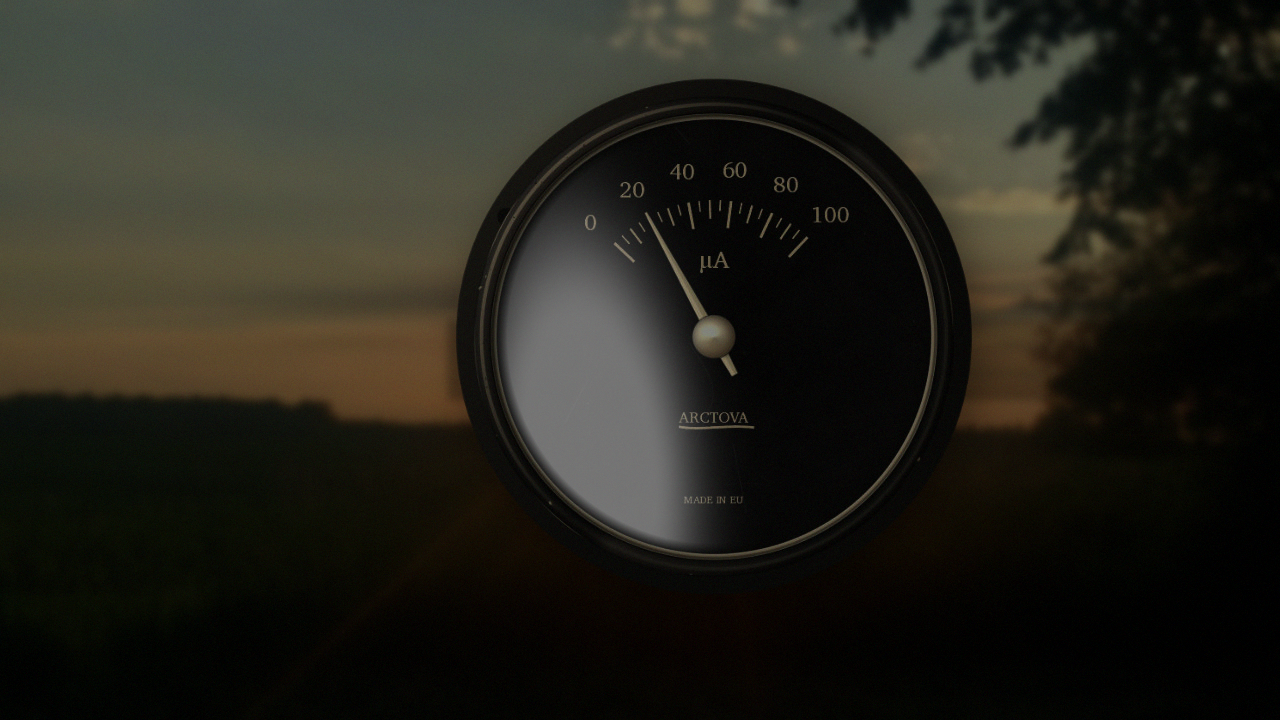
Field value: 20 µA
